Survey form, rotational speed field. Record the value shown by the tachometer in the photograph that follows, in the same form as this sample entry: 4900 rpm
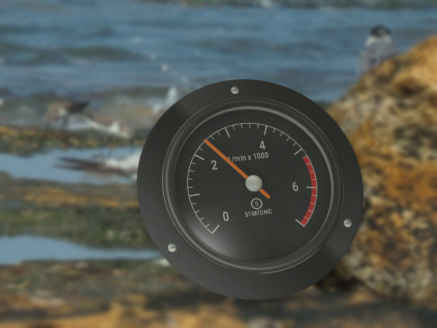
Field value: 2400 rpm
